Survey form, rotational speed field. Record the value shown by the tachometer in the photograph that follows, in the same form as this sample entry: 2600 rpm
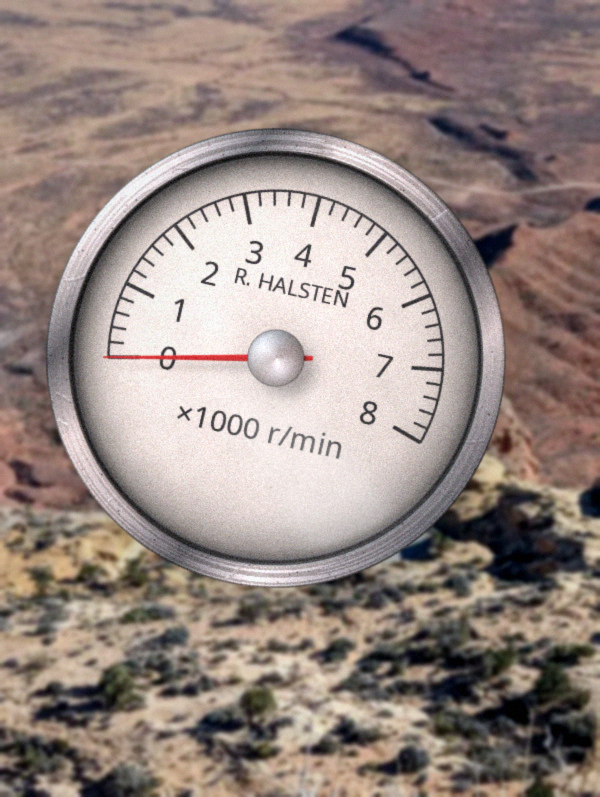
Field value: 0 rpm
